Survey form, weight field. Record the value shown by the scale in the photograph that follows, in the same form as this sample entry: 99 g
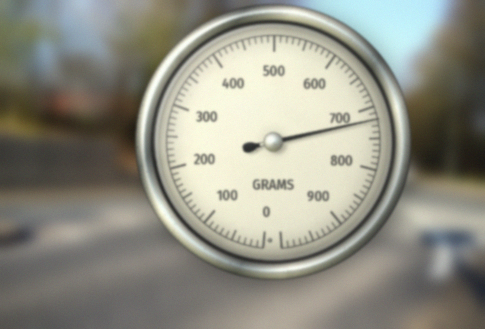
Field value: 720 g
